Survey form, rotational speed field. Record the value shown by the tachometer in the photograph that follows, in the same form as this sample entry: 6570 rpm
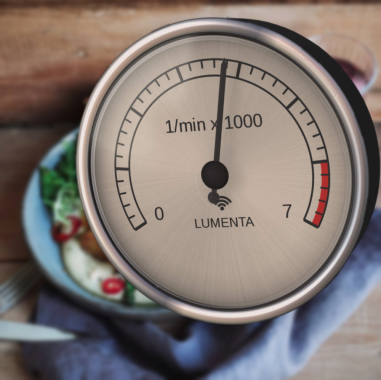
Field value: 3800 rpm
